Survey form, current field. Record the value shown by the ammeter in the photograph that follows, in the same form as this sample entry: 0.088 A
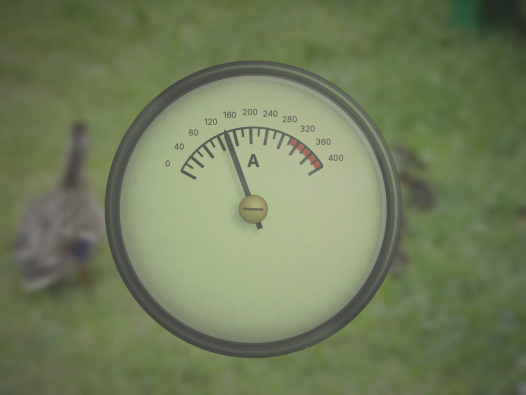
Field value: 140 A
